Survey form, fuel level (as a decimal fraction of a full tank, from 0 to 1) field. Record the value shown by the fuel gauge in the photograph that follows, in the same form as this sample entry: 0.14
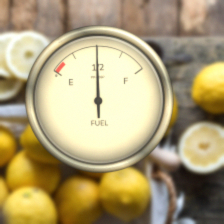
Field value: 0.5
